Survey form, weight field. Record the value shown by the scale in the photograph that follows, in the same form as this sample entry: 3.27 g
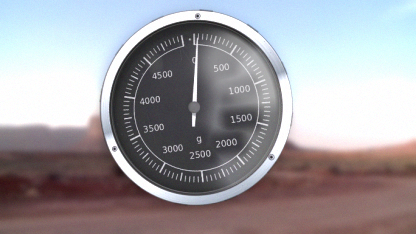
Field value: 50 g
